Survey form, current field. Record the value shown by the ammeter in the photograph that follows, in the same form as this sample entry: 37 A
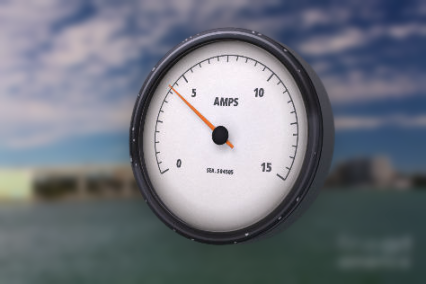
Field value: 4.25 A
